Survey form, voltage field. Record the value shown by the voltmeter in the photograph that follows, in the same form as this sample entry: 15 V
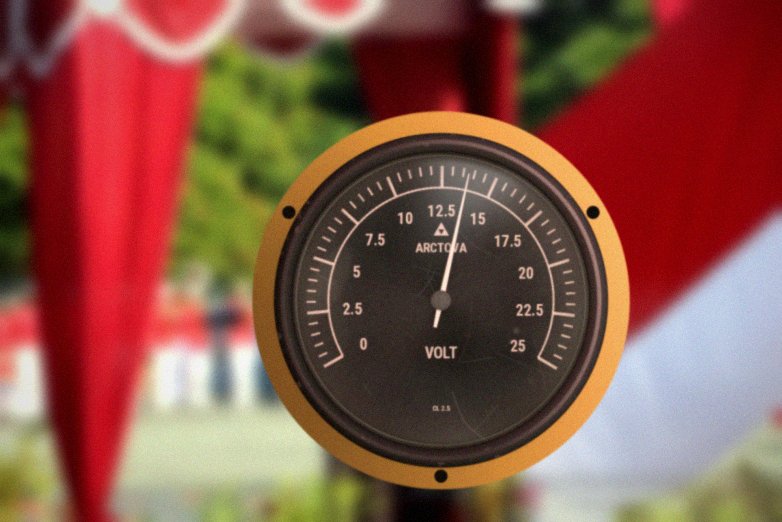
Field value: 13.75 V
